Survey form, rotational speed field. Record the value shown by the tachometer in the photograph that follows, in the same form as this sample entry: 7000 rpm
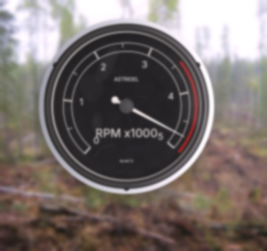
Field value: 4750 rpm
